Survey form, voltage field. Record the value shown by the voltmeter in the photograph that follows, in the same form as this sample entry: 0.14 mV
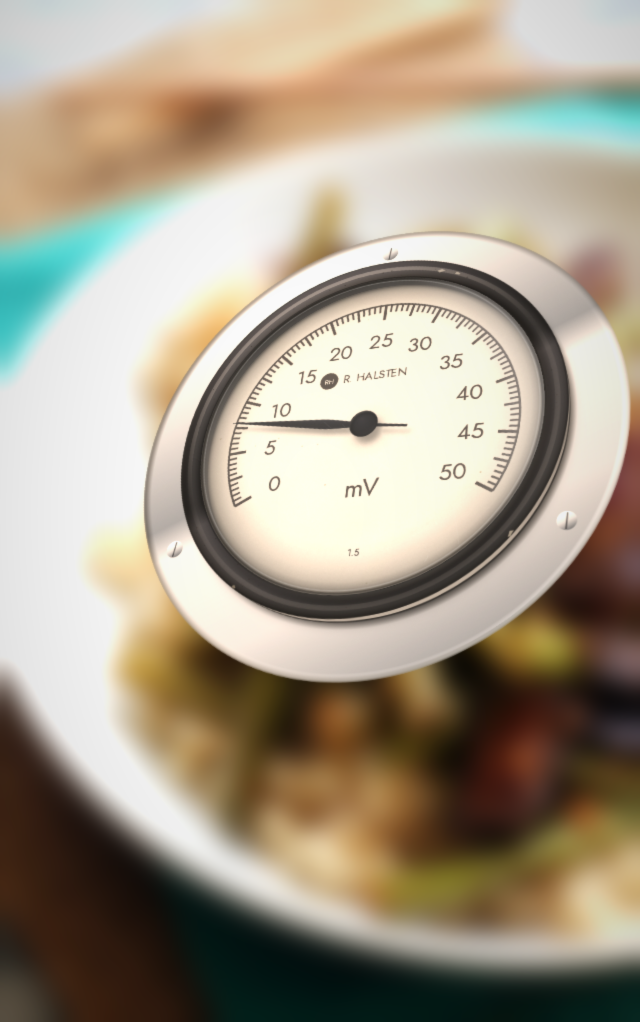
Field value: 7.5 mV
